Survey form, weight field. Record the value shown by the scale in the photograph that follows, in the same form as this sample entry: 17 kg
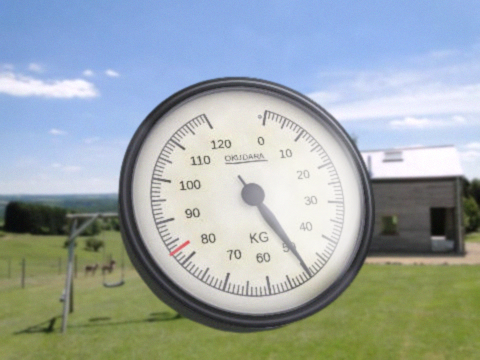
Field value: 50 kg
